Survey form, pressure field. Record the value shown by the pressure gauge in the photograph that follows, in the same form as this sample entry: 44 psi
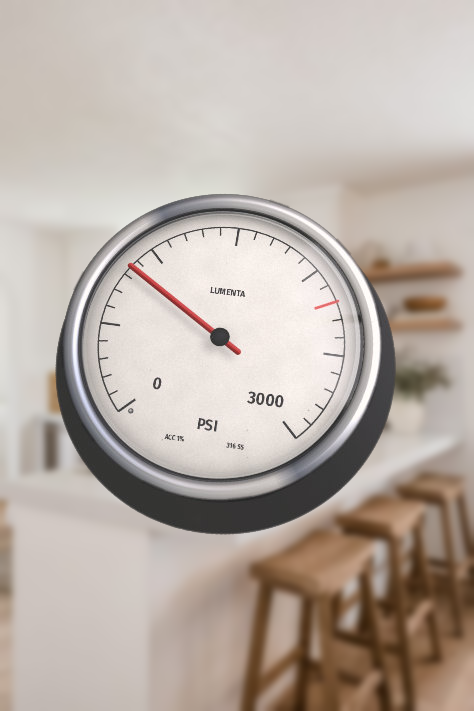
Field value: 850 psi
